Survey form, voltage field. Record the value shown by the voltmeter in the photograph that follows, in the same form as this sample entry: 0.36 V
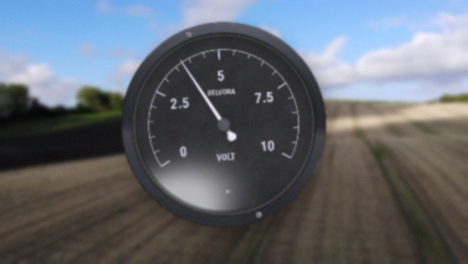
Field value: 3.75 V
